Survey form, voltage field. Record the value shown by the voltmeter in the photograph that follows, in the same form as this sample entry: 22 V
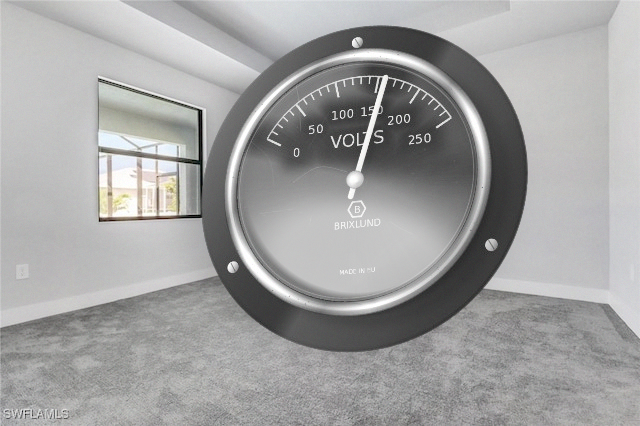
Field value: 160 V
